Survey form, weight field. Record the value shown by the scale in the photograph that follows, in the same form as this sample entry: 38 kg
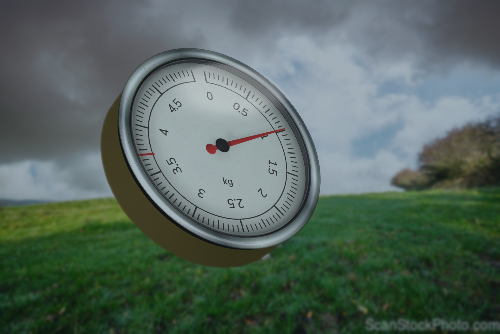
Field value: 1 kg
